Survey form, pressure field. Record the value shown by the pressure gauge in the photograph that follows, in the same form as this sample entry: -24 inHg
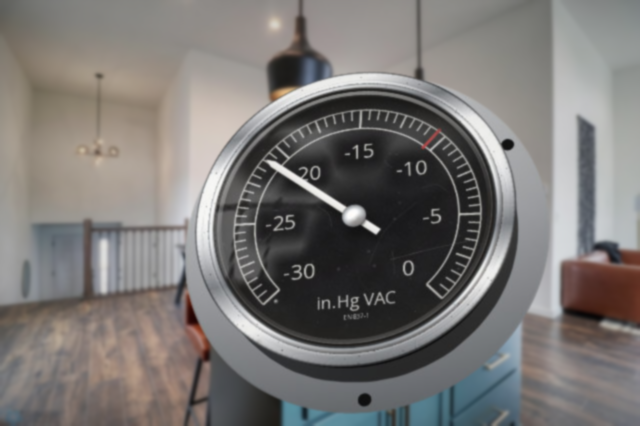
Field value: -21 inHg
